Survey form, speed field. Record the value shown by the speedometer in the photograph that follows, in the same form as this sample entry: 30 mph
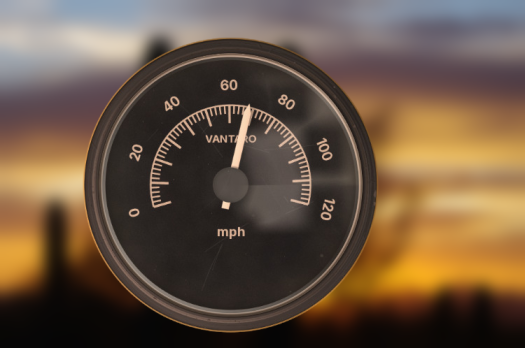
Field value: 68 mph
